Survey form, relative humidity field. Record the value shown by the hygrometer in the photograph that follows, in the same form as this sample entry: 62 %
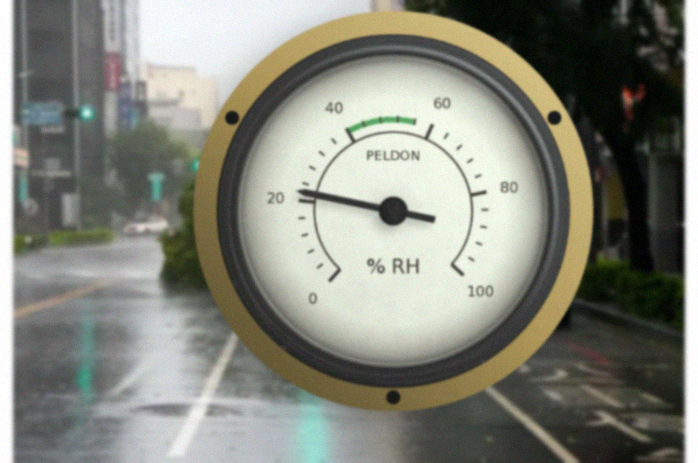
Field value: 22 %
